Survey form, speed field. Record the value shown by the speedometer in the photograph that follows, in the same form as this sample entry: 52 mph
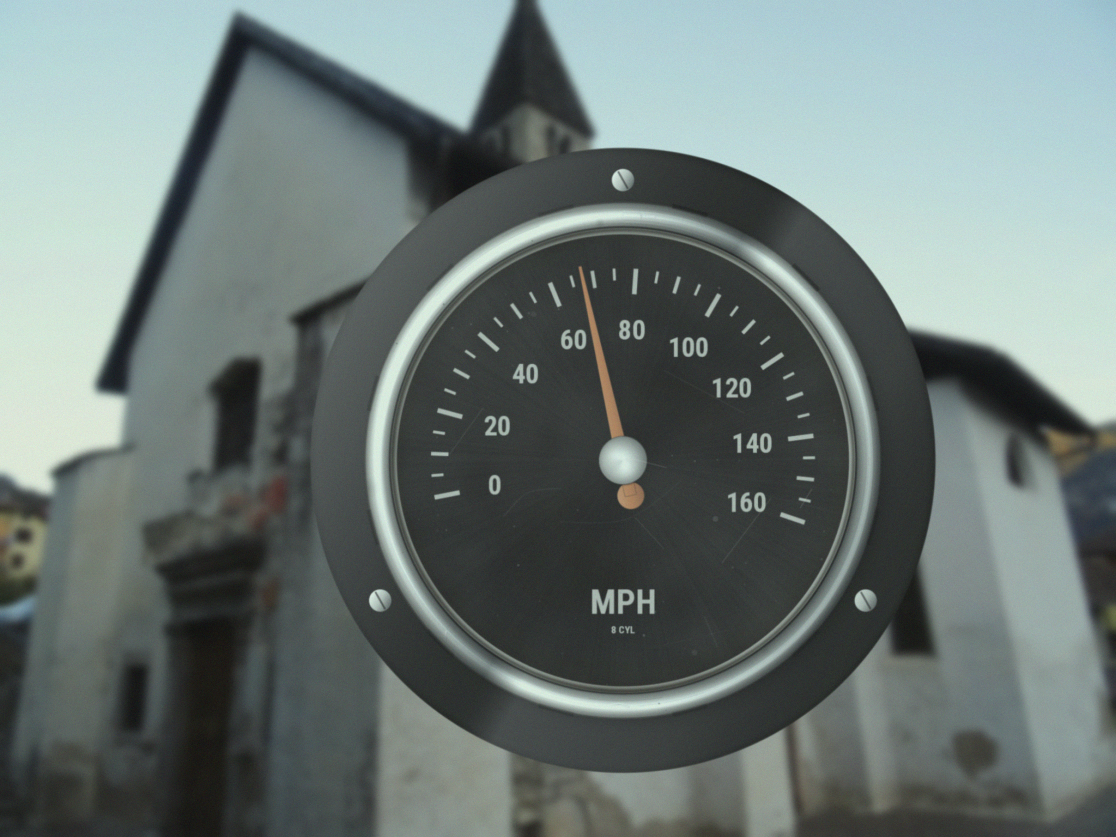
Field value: 67.5 mph
